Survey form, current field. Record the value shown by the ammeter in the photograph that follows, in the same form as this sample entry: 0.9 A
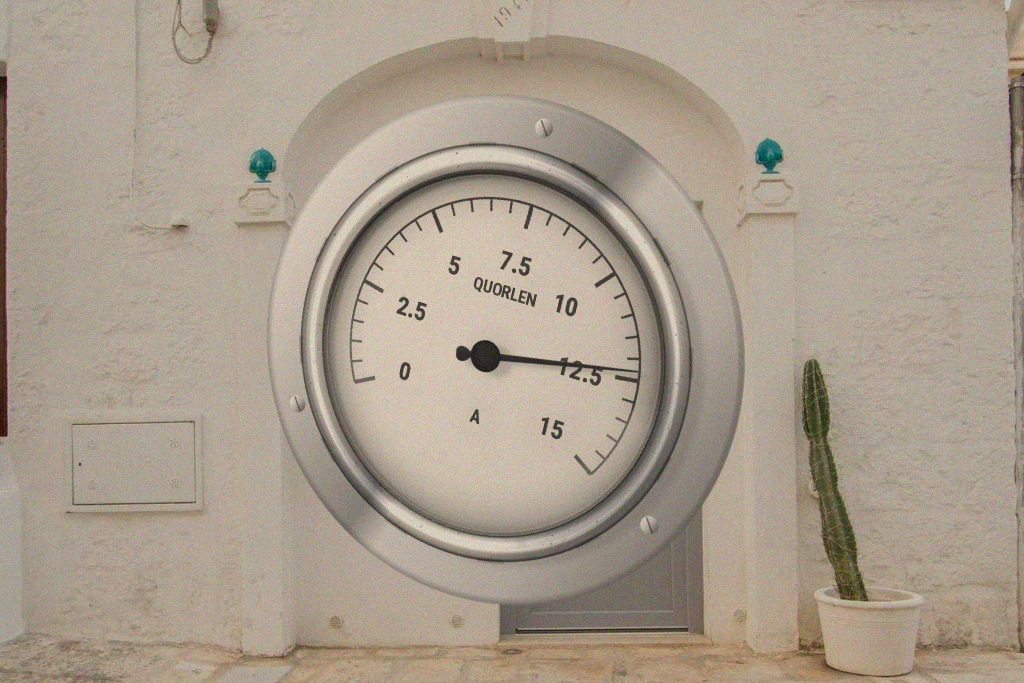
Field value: 12.25 A
